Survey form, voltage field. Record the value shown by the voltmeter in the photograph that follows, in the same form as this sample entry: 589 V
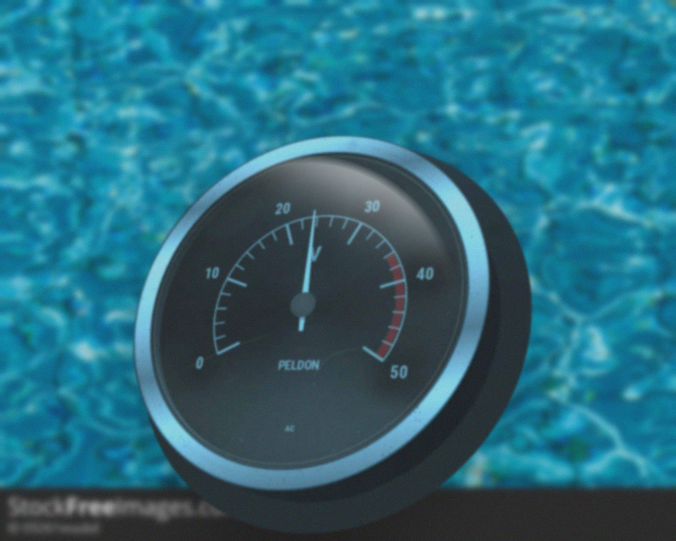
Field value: 24 V
